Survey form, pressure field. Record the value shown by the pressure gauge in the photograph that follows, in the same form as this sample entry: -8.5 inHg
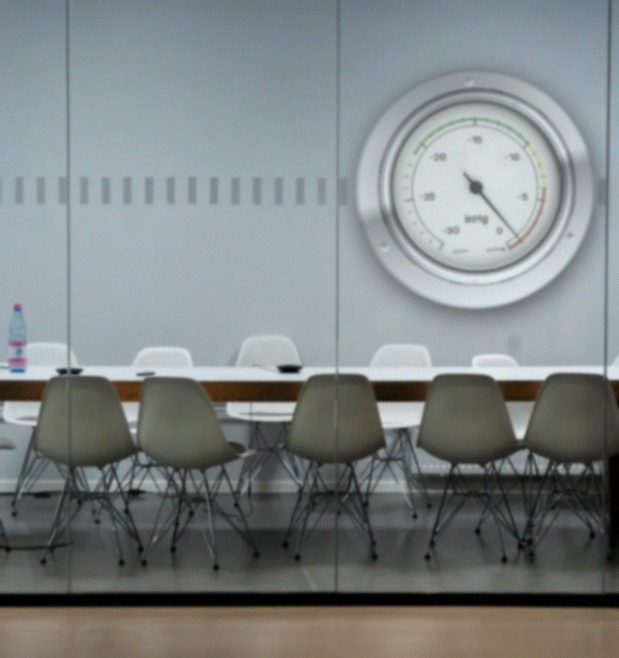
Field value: -1 inHg
